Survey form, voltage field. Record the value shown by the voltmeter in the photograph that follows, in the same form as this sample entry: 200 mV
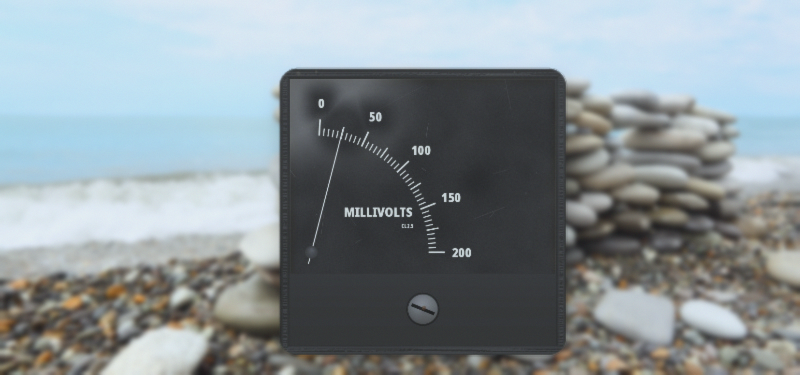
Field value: 25 mV
